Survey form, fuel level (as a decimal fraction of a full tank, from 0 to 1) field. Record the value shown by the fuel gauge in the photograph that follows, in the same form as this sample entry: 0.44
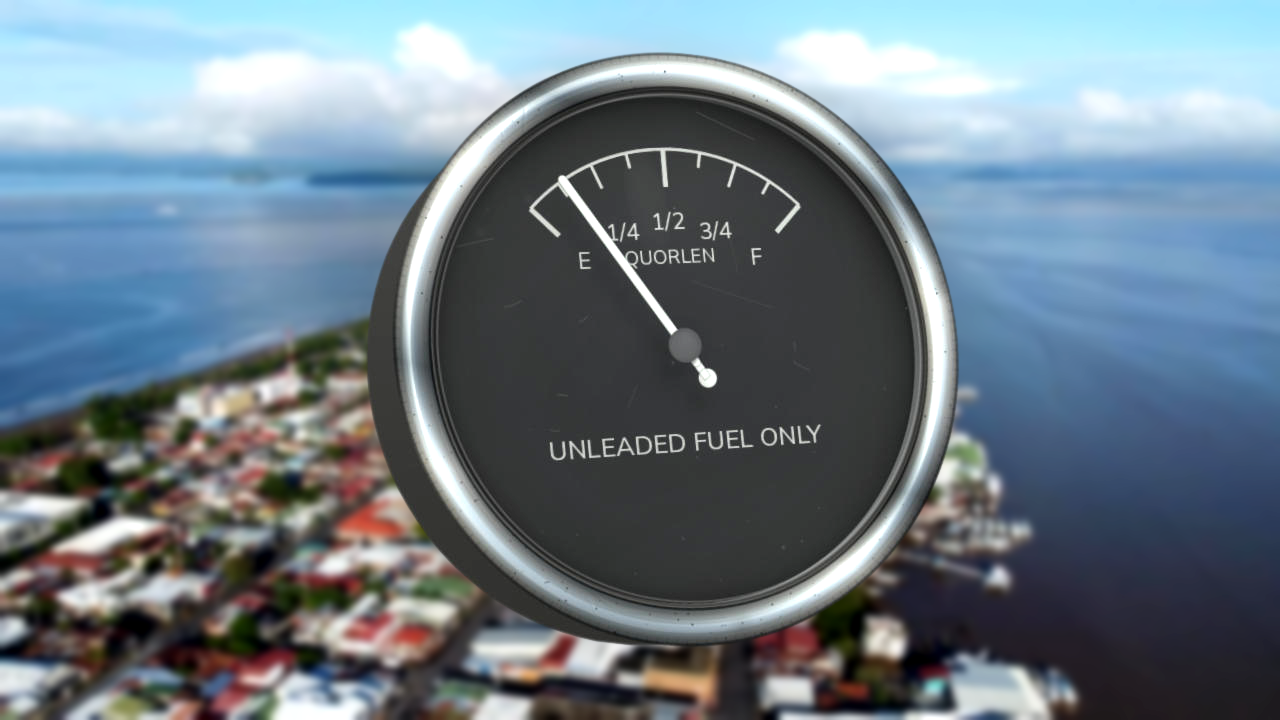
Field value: 0.125
